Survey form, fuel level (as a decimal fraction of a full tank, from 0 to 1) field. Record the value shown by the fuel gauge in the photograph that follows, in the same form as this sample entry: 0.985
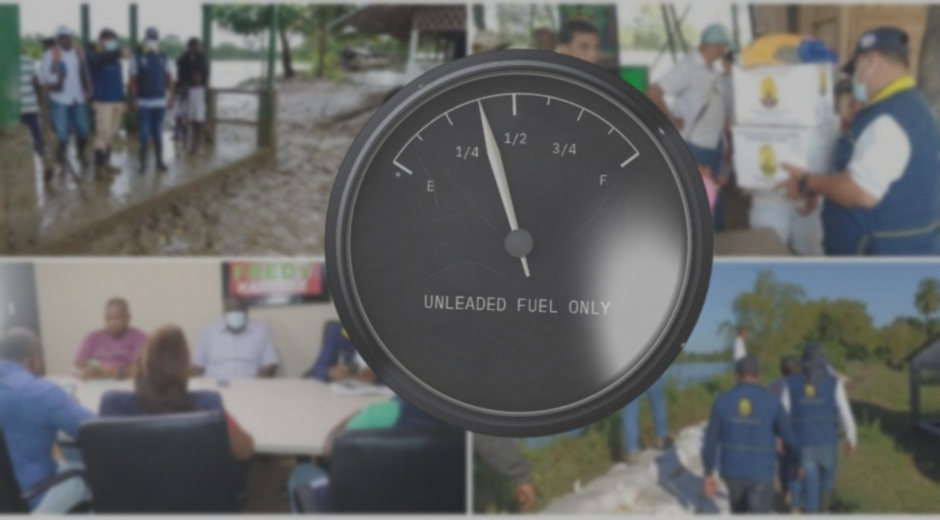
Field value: 0.375
